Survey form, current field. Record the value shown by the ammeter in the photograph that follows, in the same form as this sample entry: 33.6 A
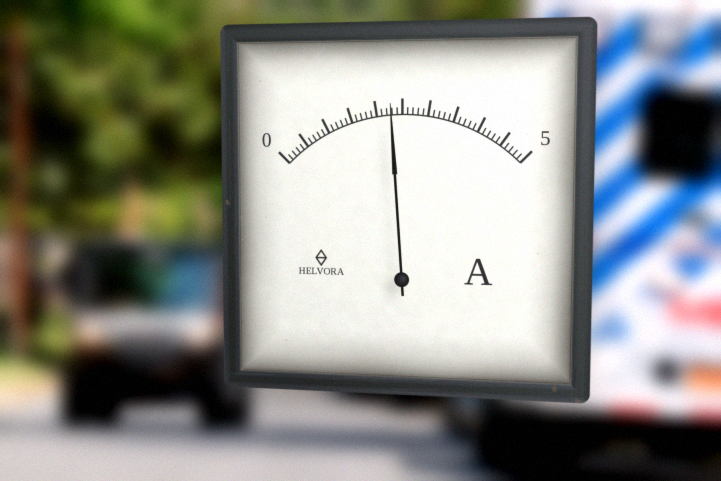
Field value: 2.3 A
